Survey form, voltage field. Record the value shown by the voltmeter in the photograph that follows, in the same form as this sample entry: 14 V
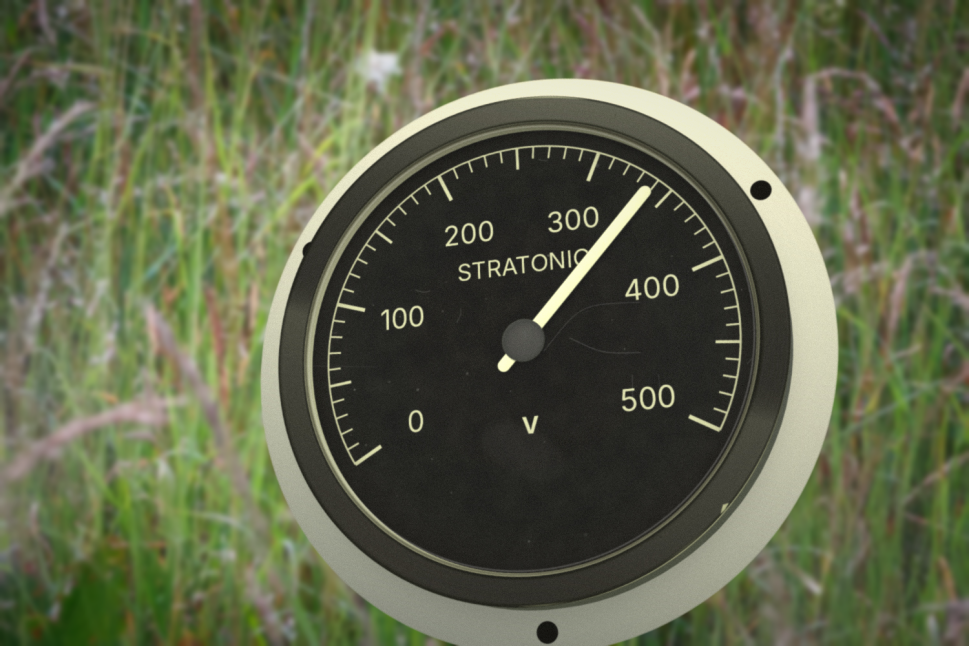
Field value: 340 V
